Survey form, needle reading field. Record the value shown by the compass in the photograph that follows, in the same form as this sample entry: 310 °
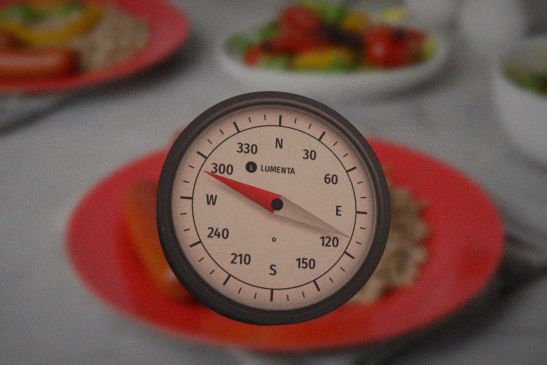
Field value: 290 °
